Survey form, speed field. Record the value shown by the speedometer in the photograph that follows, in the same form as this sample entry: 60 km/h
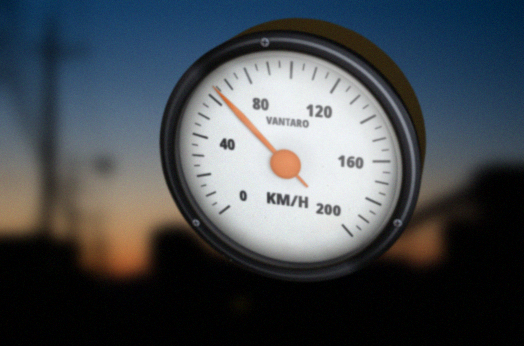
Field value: 65 km/h
